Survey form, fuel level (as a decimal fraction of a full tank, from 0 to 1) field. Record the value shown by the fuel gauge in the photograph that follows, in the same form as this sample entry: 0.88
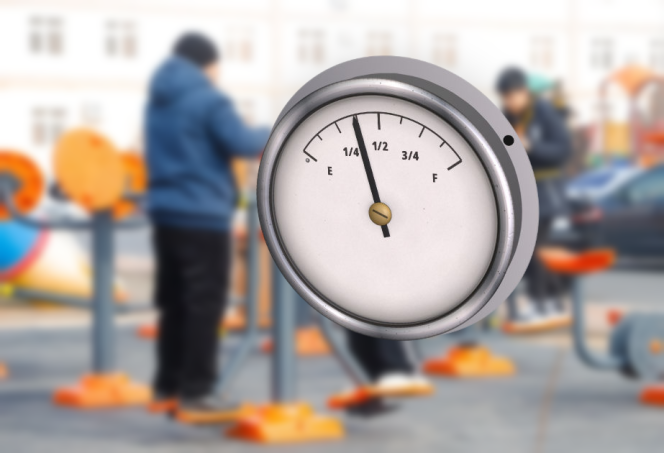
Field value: 0.375
